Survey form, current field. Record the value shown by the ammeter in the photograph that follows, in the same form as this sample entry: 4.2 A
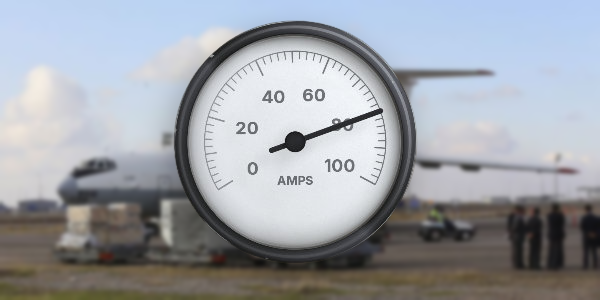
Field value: 80 A
